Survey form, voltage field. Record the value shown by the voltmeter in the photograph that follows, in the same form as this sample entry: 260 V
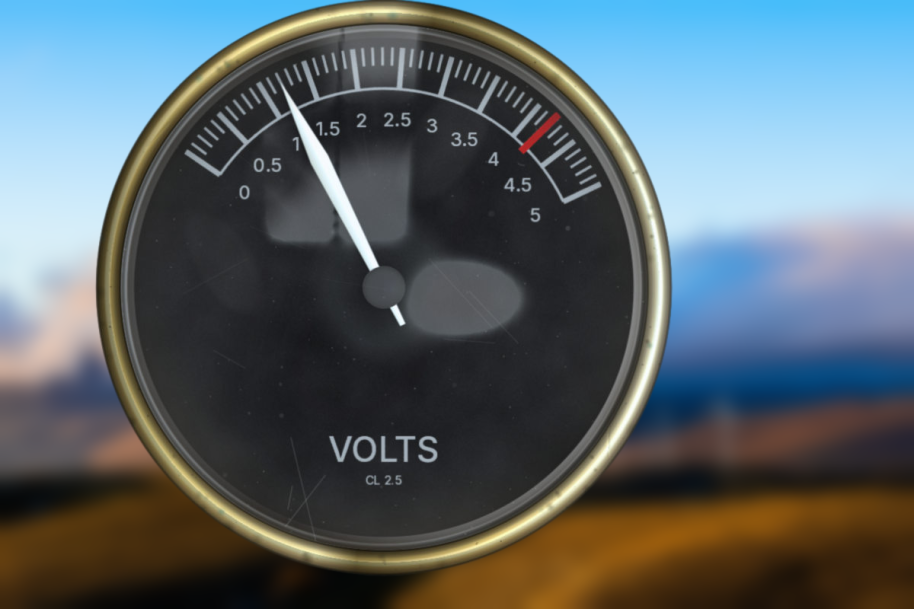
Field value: 1.2 V
